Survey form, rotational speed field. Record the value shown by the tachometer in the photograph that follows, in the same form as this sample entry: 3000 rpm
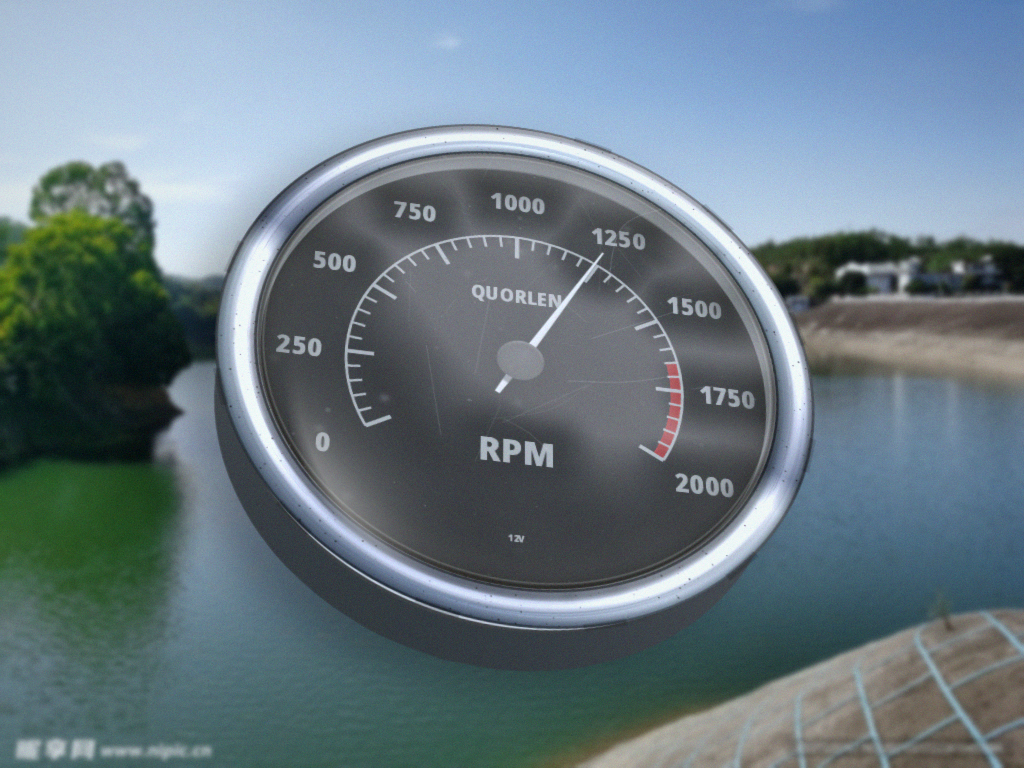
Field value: 1250 rpm
